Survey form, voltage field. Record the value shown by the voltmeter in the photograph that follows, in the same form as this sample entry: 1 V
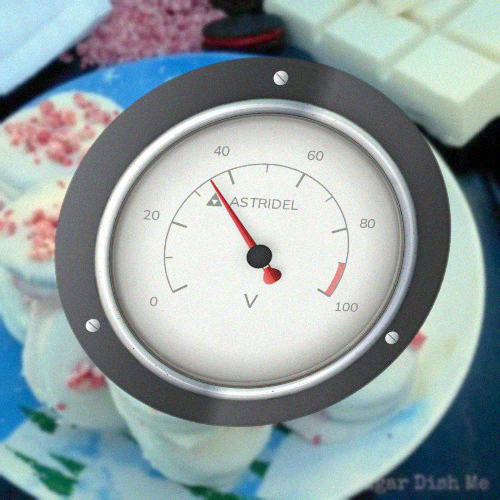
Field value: 35 V
